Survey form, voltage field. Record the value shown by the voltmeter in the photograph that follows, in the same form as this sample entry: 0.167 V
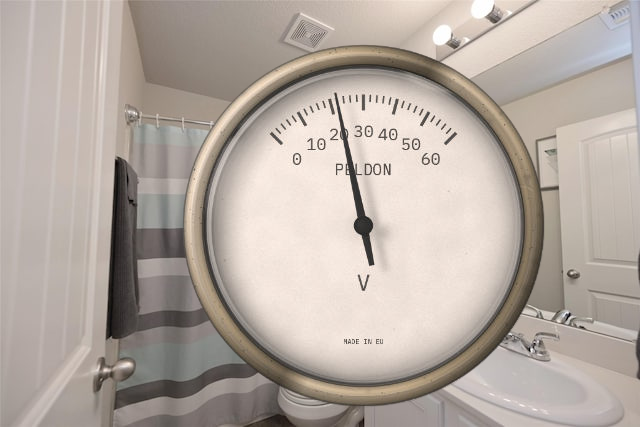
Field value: 22 V
